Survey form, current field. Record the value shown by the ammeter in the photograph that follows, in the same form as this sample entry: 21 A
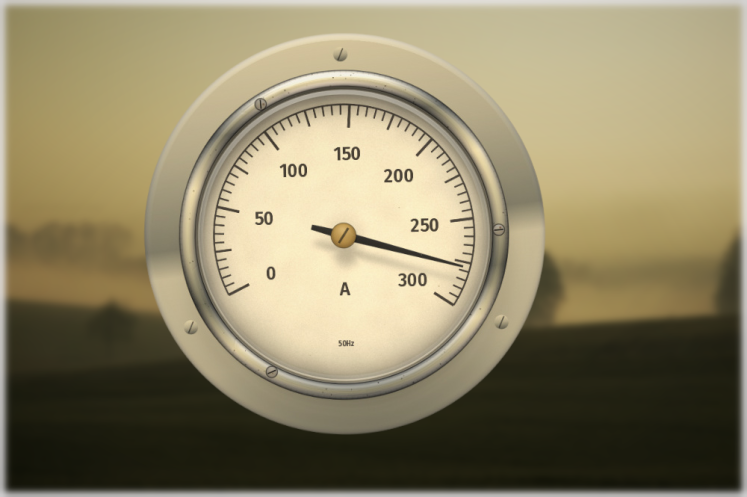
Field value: 277.5 A
